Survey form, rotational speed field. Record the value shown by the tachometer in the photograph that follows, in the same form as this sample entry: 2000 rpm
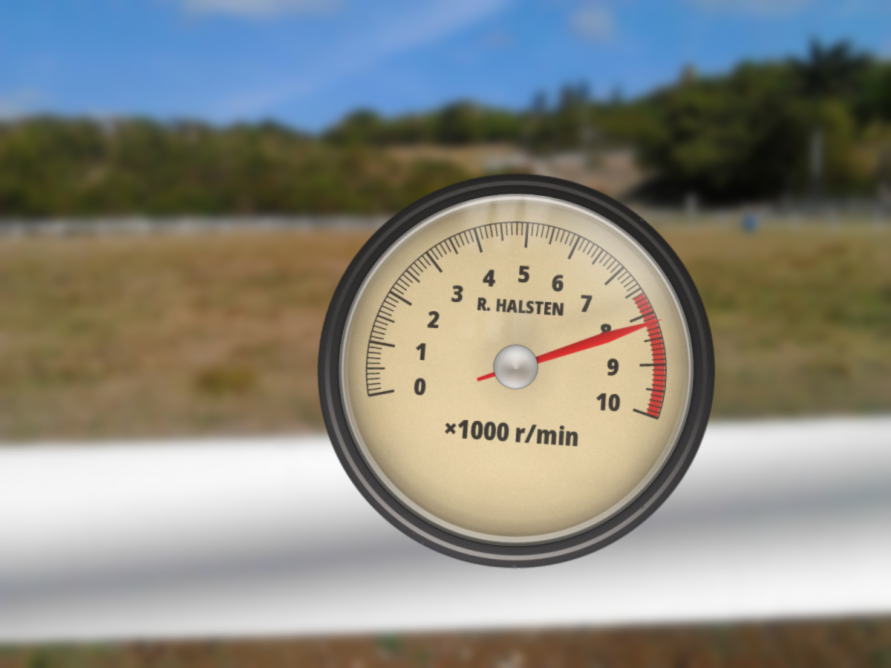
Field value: 8200 rpm
